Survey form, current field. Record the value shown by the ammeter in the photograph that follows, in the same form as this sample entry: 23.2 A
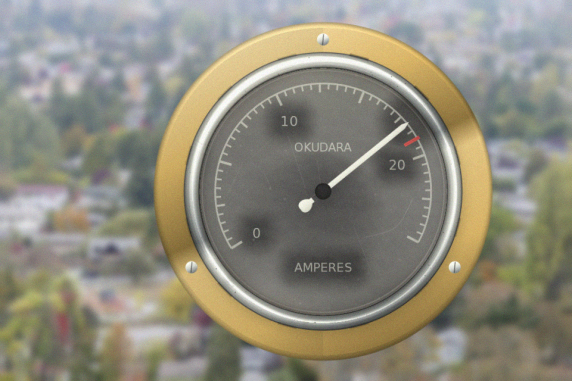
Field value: 18 A
